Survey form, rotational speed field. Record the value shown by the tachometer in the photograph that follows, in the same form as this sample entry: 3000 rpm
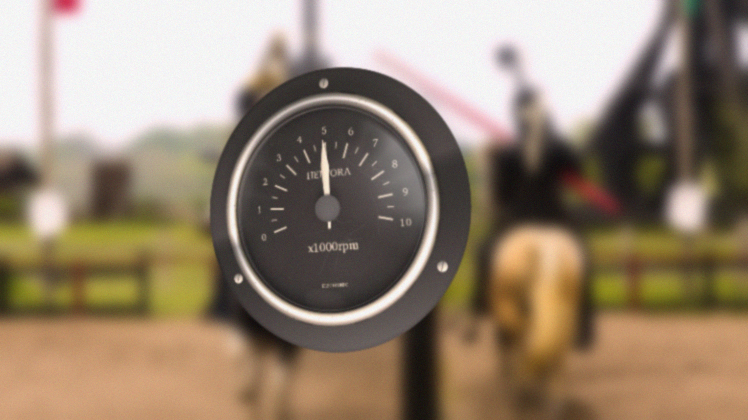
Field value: 5000 rpm
